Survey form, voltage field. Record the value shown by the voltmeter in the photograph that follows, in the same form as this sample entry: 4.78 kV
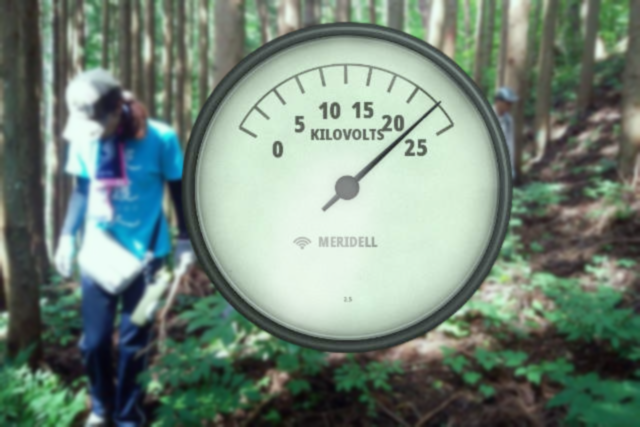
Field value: 22.5 kV
